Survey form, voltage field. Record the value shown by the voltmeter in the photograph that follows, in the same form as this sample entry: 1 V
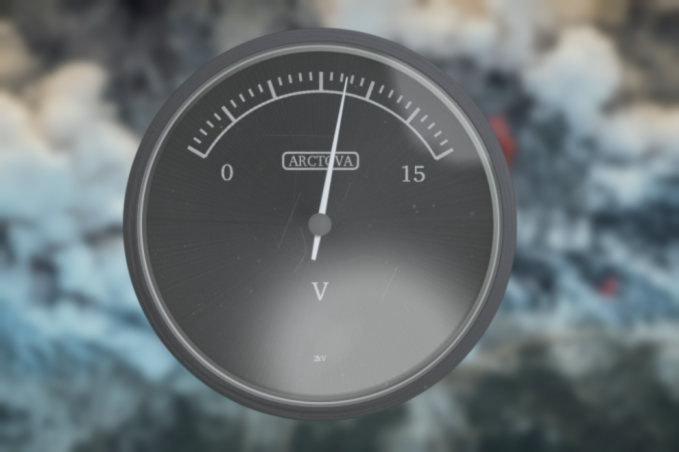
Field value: 8.75 V
